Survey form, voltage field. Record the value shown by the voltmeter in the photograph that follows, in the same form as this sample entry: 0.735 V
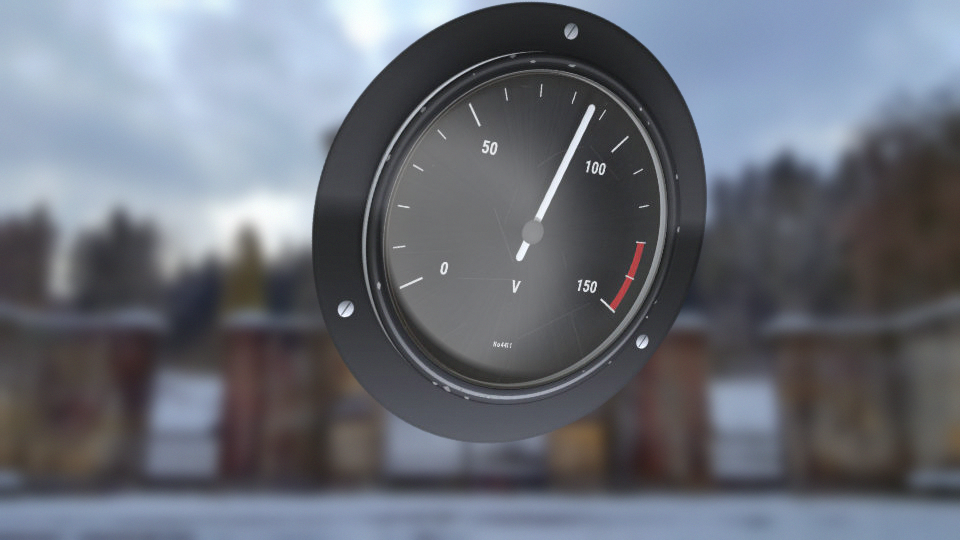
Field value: 85 V
